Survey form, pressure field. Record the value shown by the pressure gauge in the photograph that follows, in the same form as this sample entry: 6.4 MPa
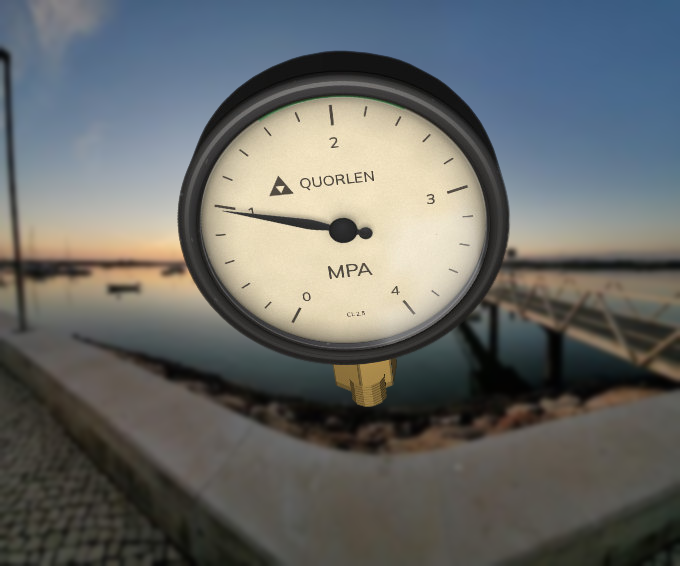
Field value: 1 MPa
